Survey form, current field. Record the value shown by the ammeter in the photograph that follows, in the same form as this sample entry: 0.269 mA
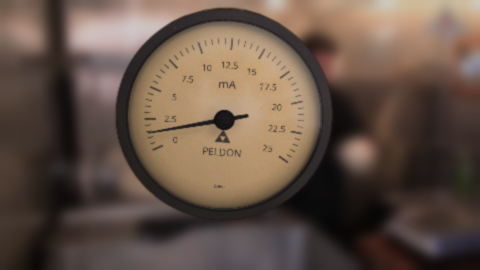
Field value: 1.5 mA
